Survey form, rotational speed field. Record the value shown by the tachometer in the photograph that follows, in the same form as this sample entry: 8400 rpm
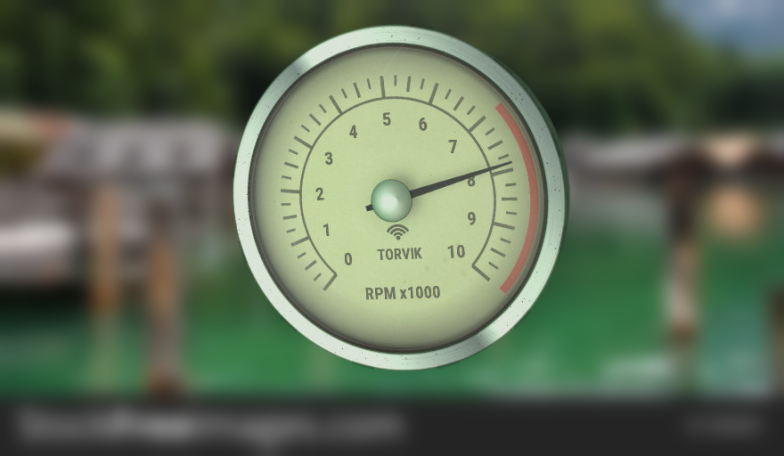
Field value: 7875 rpm
